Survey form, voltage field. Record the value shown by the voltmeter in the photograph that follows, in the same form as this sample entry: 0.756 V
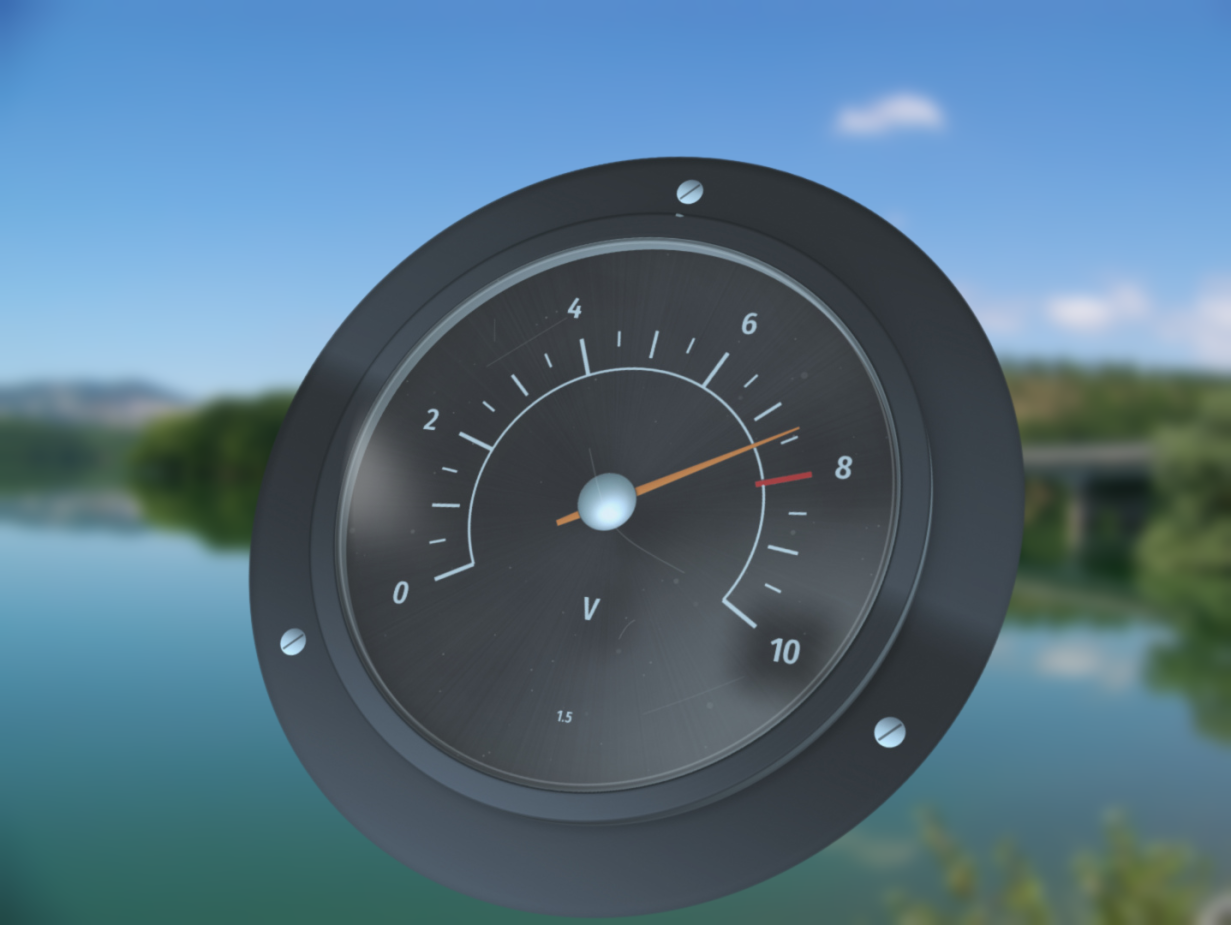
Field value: 7.5 V
